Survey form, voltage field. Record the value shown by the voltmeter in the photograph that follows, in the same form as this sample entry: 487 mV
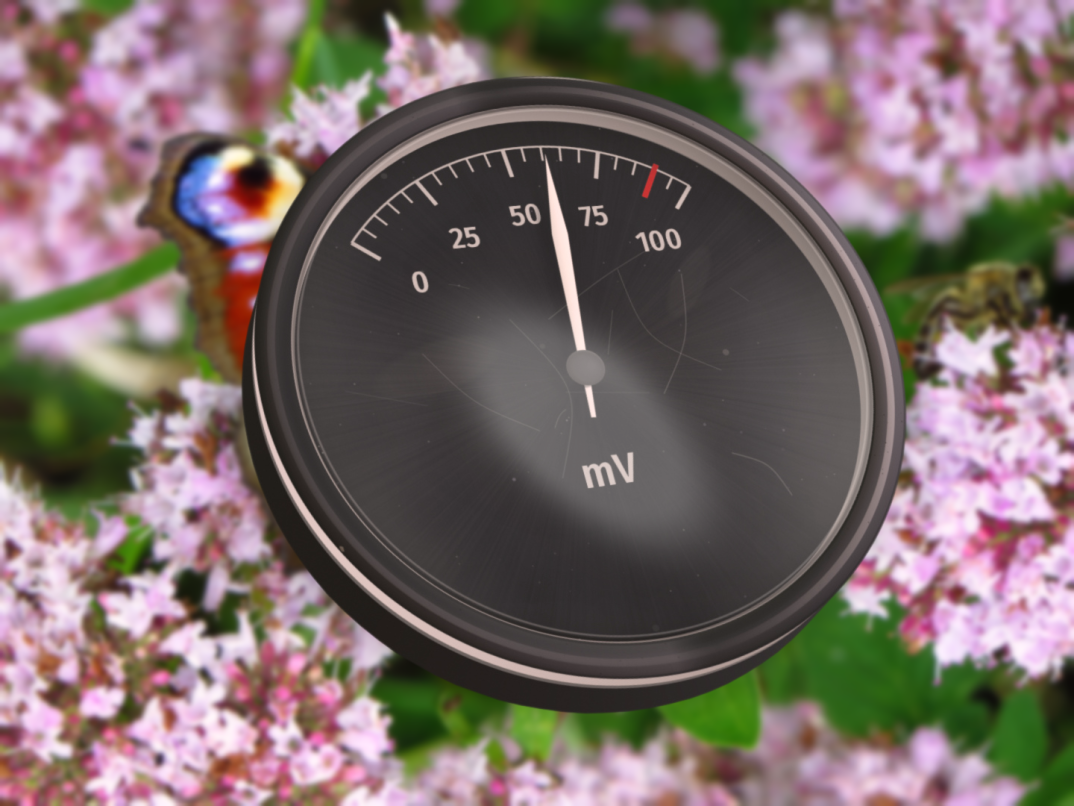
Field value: 60 mV
